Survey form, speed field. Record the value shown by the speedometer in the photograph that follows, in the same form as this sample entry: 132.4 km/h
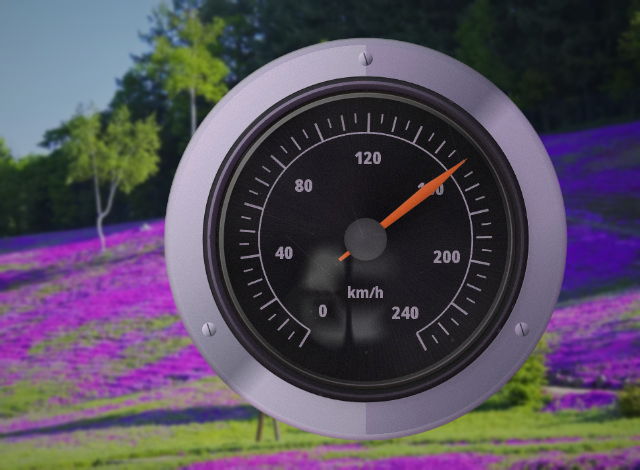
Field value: 160 km/h
